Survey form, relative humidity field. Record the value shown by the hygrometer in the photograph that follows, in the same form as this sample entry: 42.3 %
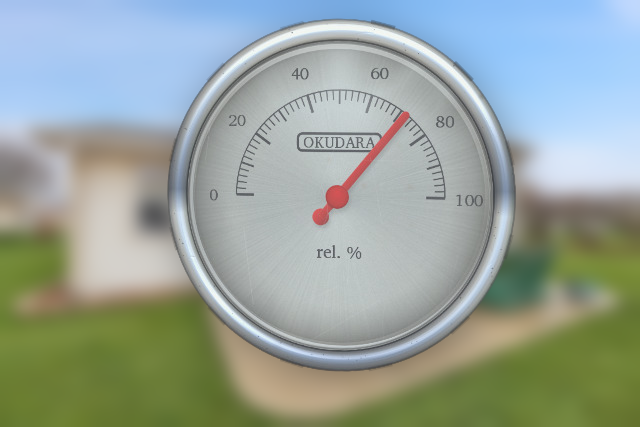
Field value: 72 %
